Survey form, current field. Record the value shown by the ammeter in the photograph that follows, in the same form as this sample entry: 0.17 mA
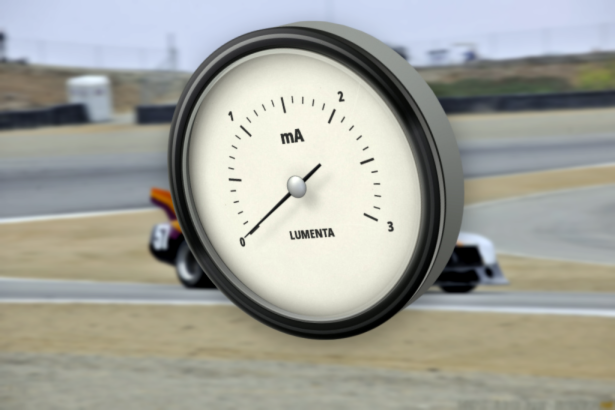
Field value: 0 mA
